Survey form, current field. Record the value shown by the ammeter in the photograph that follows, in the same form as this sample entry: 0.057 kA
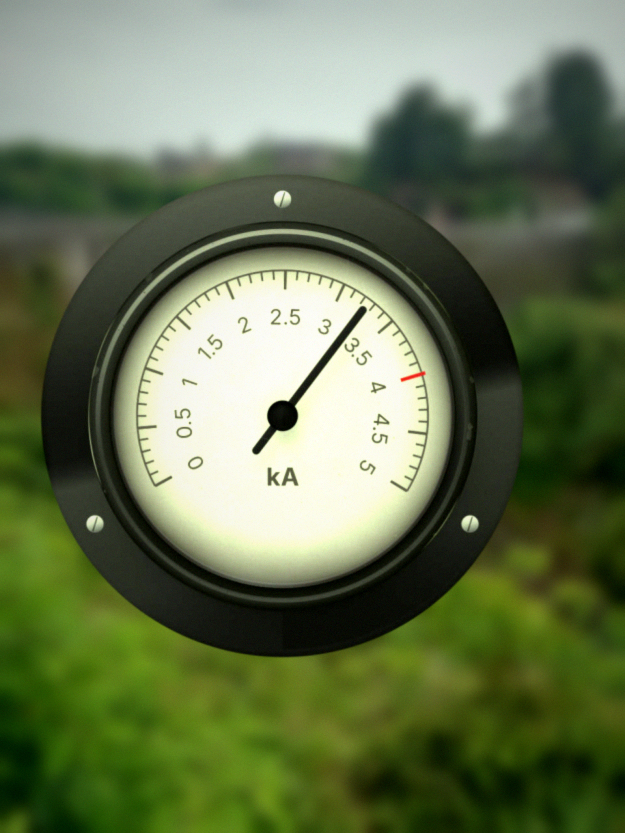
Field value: 3.25 kA
